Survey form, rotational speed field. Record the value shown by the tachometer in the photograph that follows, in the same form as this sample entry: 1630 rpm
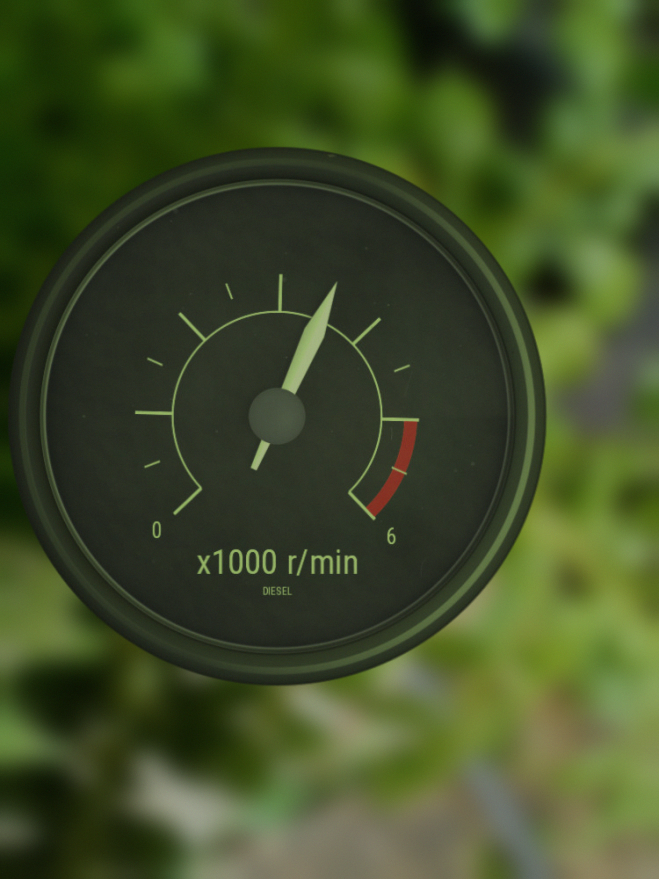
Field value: 3500 rpm
